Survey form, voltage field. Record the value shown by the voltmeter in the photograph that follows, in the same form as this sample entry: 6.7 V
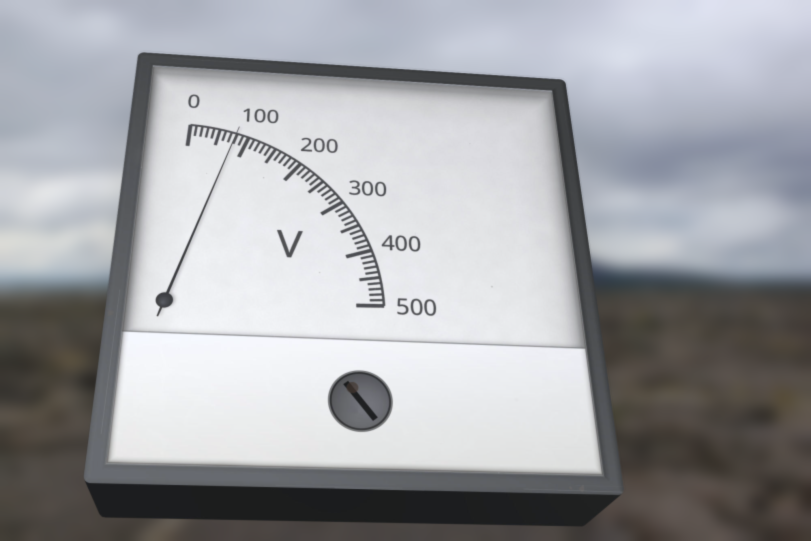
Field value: 80 V
